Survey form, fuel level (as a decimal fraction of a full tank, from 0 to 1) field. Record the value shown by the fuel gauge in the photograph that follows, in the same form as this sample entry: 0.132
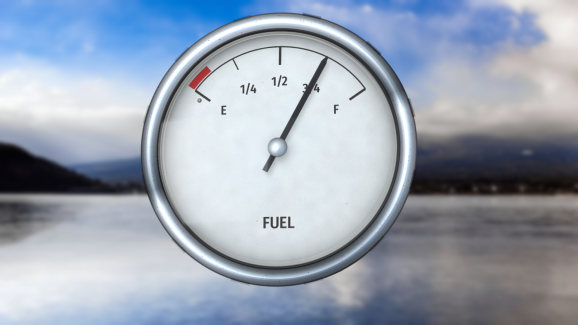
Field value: 0.75
